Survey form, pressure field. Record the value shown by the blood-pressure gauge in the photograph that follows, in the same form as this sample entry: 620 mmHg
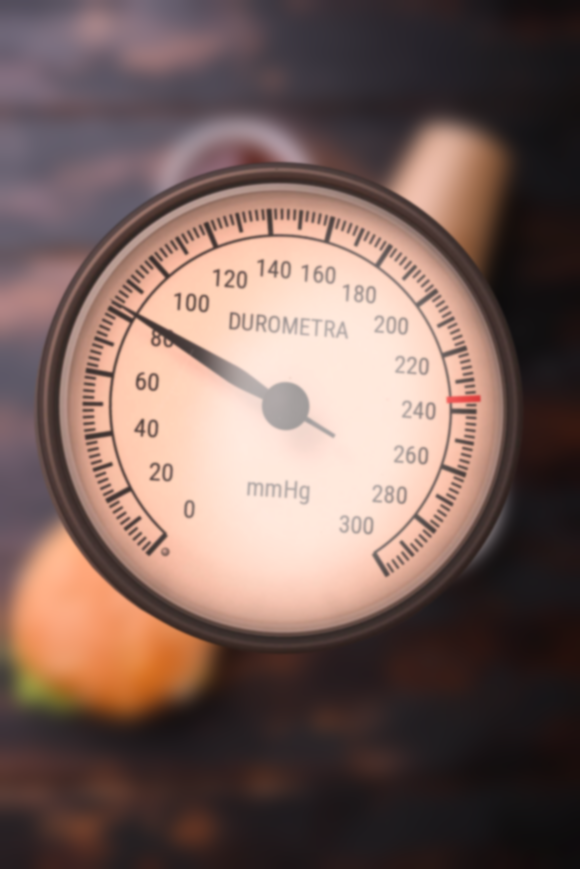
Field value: 82 mmHg
